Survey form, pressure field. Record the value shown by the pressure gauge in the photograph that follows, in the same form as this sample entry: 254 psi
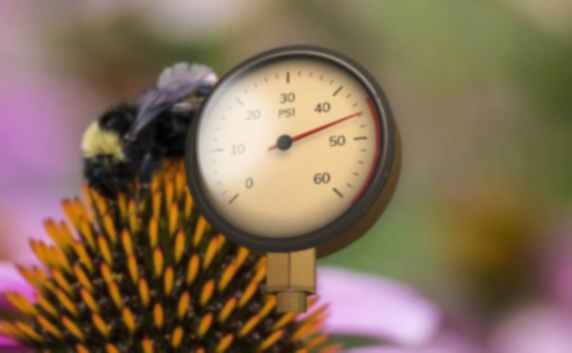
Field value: 46 psi
